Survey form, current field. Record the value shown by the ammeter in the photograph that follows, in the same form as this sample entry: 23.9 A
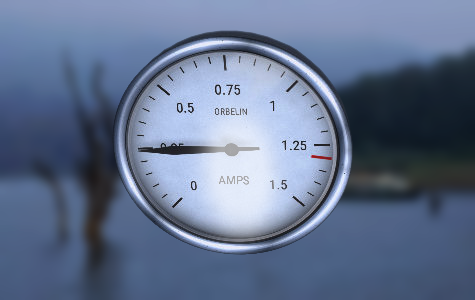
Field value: 0.25 A
